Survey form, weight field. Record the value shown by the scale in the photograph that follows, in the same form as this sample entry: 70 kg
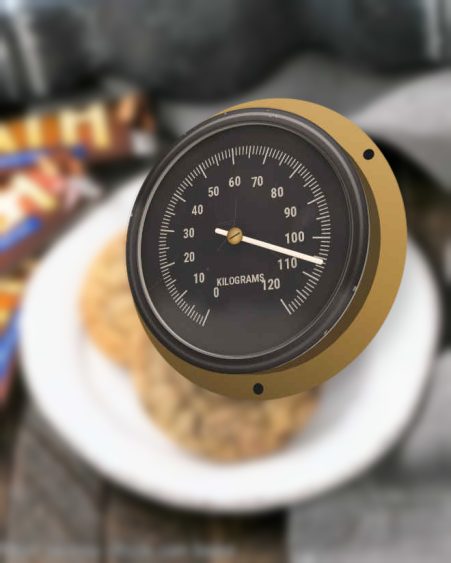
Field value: 106 kg
